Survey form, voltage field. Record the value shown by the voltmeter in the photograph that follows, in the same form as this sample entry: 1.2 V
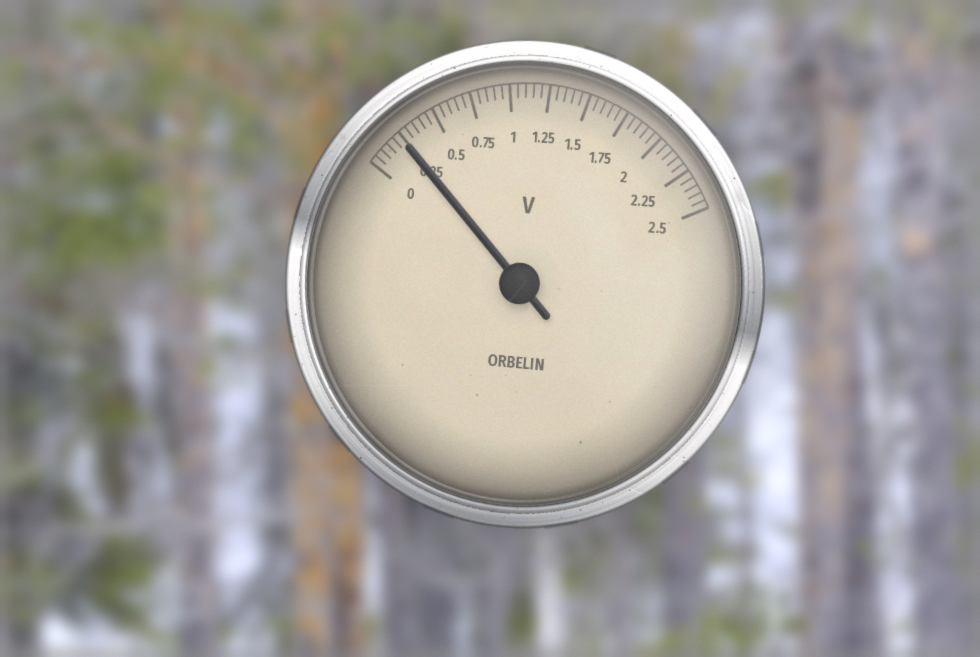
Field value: 0.25 V
